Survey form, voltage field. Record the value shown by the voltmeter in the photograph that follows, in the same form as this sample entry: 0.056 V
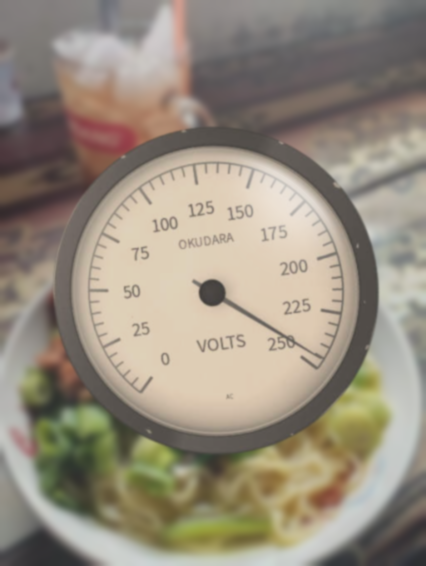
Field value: 245 V
